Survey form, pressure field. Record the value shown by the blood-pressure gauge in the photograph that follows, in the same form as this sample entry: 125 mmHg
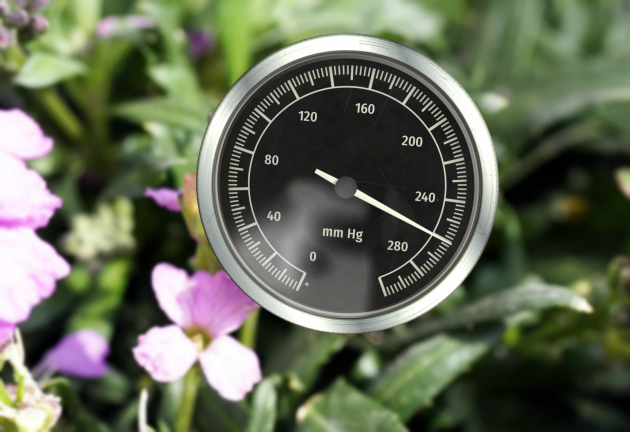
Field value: 260 mmHg
